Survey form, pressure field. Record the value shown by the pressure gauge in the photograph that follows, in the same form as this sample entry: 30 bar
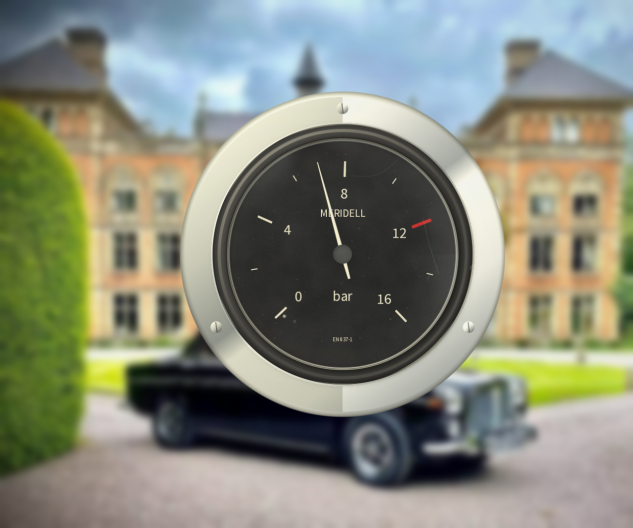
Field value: 7 bar
